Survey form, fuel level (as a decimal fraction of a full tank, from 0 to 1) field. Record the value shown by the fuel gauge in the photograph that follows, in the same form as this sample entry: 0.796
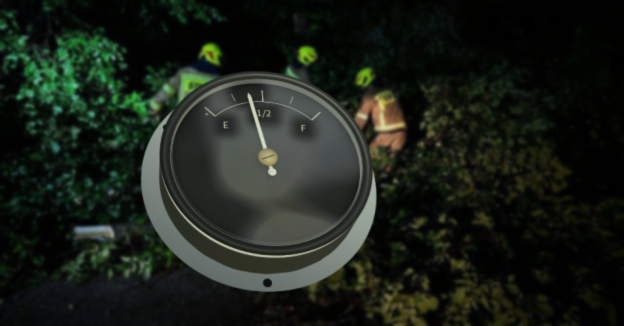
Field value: 0.375
